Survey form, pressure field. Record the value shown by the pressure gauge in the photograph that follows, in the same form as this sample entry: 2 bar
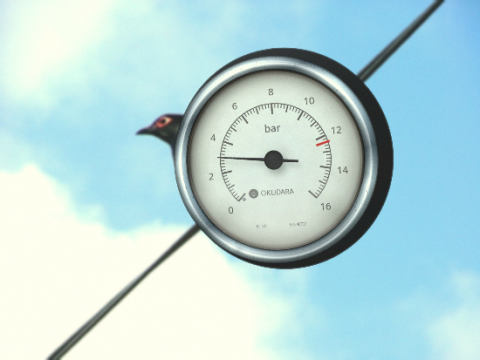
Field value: 3 bar
